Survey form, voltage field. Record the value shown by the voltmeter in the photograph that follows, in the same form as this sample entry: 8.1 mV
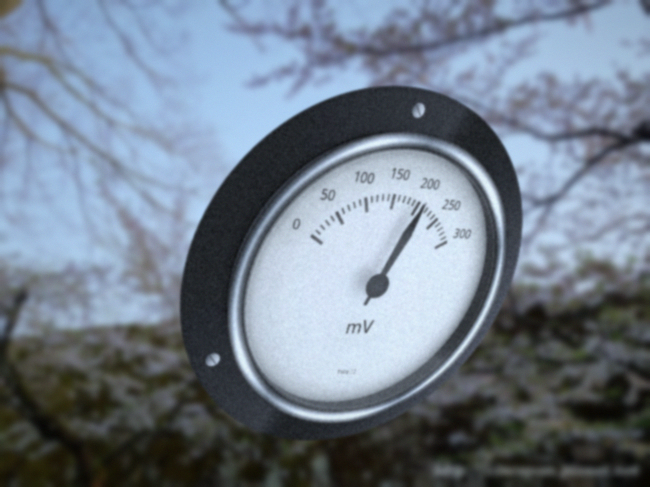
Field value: 200 mV
